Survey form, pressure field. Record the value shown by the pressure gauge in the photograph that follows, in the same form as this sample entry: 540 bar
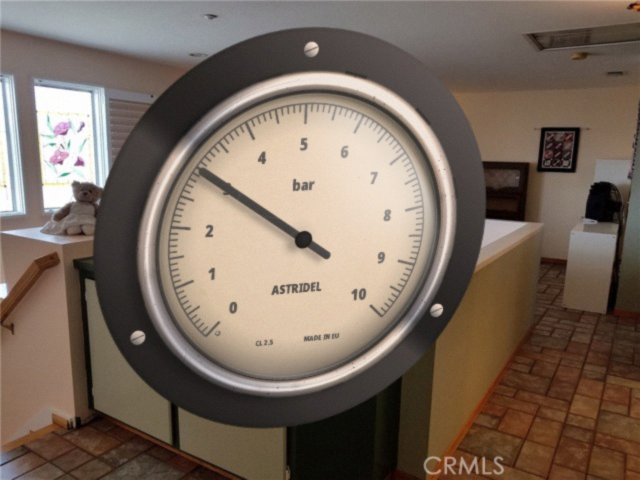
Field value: 3 bar
